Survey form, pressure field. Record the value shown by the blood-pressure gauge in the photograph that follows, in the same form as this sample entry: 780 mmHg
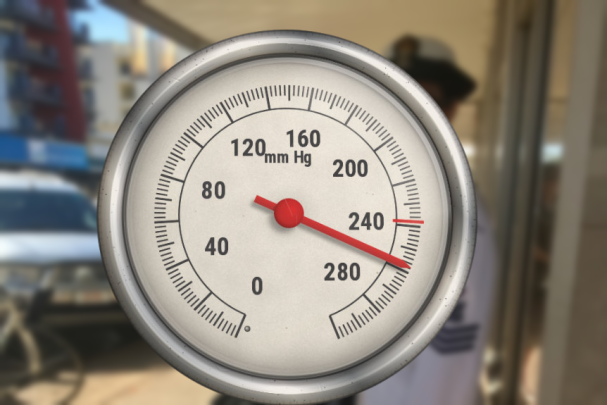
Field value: 258 mmHg
